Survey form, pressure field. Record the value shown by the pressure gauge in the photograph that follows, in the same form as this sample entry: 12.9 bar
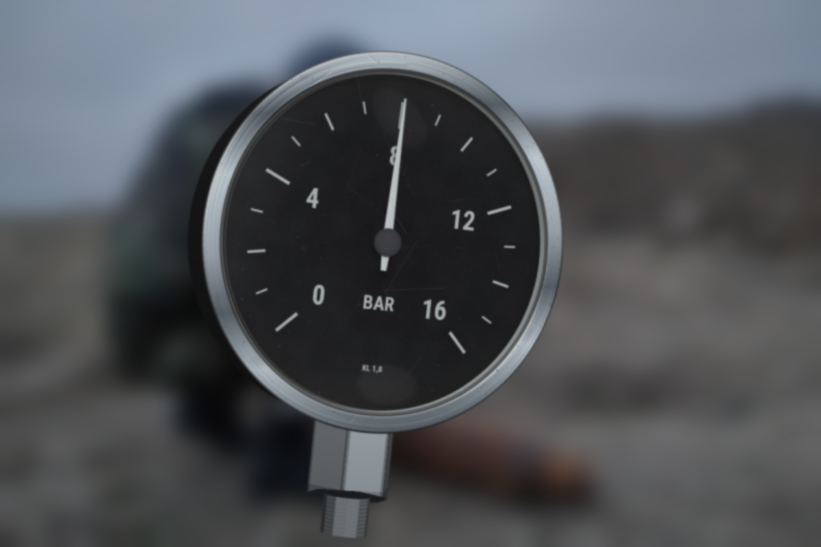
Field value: 8 bar
